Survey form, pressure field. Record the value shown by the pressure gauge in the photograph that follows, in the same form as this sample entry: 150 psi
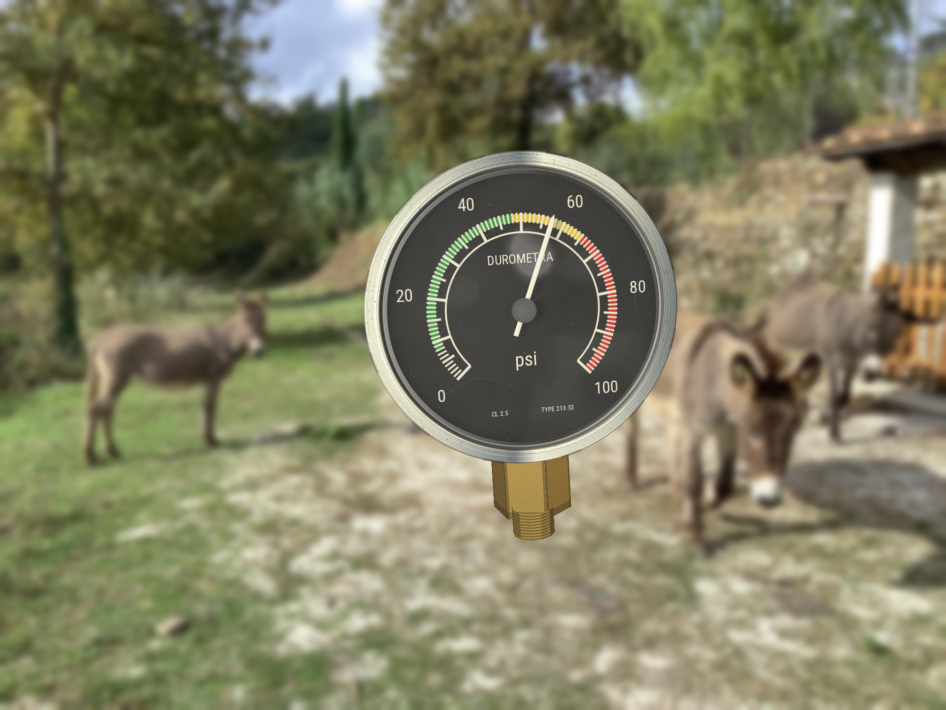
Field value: 57 psi
